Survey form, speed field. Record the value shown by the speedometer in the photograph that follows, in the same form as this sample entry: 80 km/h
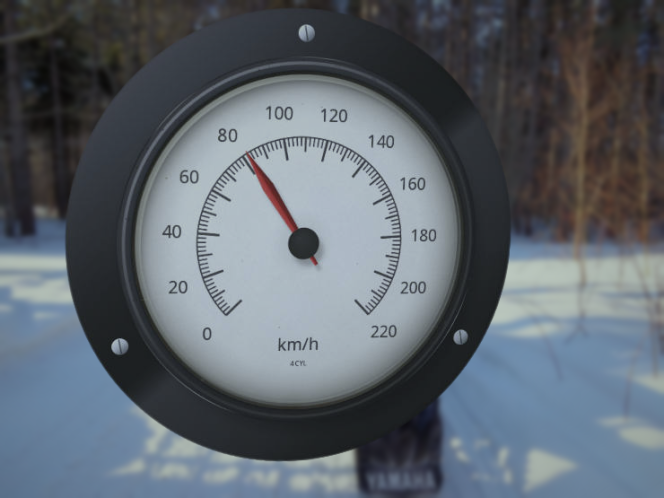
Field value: 82 km/h
